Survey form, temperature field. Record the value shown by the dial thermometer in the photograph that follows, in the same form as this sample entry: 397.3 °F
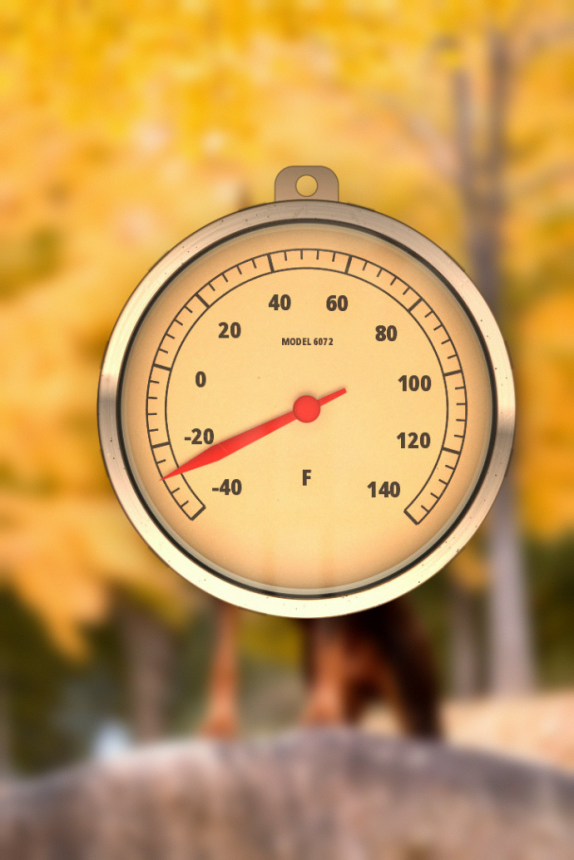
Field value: -28 °F
